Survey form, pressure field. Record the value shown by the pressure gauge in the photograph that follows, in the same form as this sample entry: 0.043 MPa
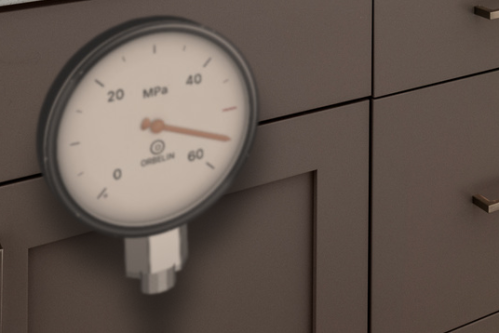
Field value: 55 MPa
